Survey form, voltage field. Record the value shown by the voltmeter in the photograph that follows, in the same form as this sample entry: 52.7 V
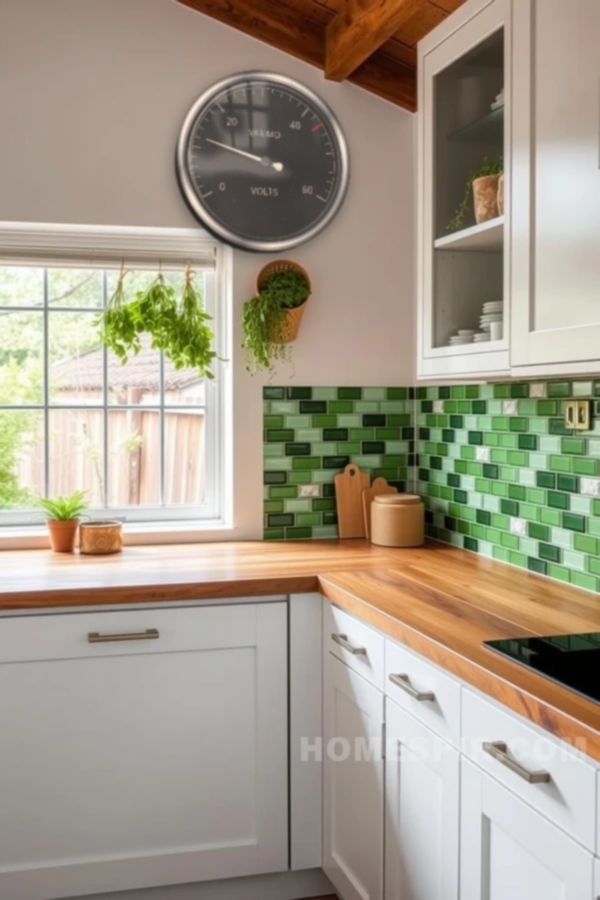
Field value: 12 V
